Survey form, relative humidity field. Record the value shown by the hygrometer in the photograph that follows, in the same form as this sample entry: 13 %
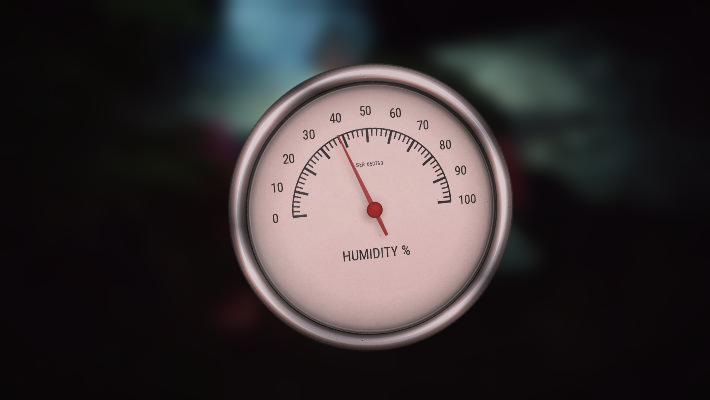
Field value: 38 %
